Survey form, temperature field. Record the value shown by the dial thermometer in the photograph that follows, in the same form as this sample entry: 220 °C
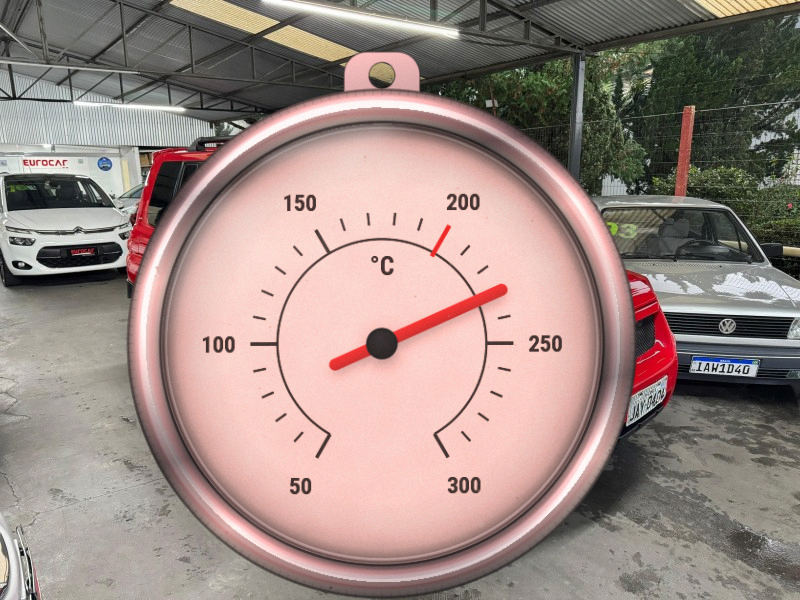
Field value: 230 °C
